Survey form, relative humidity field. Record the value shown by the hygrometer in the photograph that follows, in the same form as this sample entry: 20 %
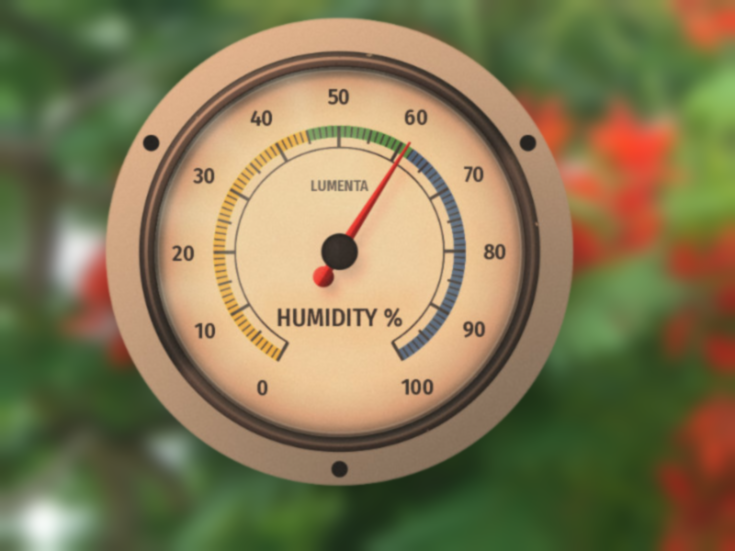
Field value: 61 %
